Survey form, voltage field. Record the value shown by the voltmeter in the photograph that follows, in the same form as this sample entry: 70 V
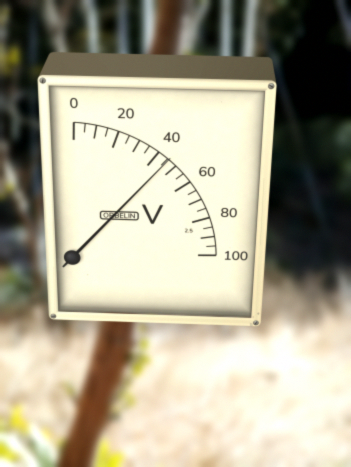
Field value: 45 V
